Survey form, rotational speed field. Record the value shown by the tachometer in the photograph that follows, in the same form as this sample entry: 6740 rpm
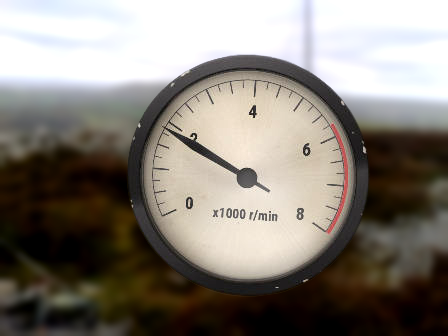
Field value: 1875 rpm
